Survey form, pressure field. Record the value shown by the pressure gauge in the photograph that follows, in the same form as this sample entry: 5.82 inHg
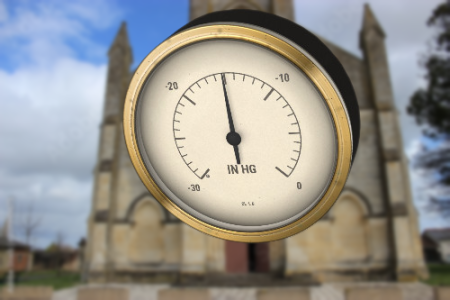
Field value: -15 inHg
